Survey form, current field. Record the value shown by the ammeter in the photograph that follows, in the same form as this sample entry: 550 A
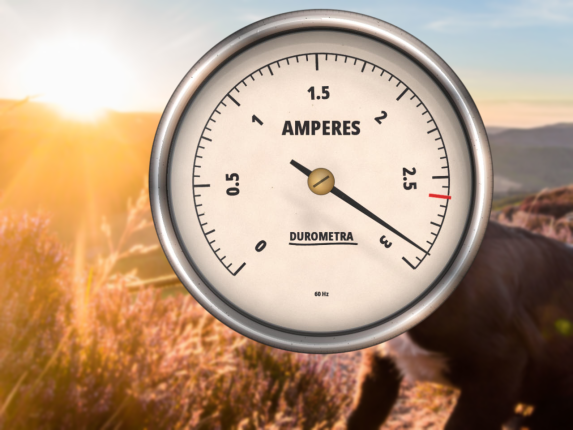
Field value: 2.9 A
